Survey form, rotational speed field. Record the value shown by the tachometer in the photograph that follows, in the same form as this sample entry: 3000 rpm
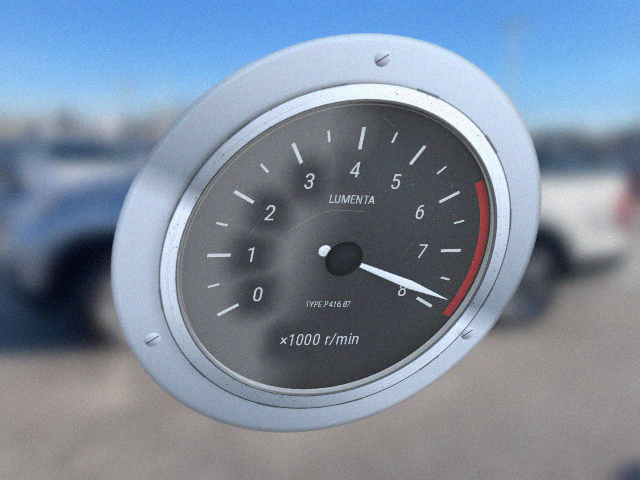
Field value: 7750 rpm
